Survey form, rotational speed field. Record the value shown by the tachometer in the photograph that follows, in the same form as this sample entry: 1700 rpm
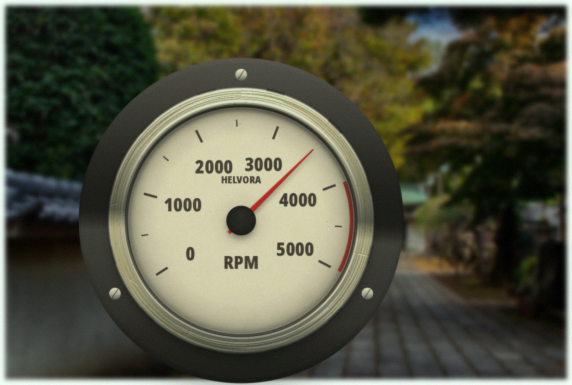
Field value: 3500 rpm
